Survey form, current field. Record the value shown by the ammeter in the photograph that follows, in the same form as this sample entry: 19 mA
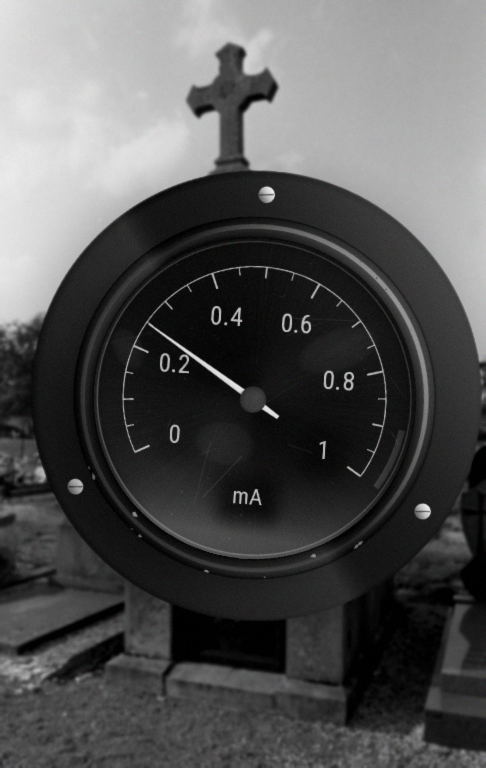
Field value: 0.25 mA
